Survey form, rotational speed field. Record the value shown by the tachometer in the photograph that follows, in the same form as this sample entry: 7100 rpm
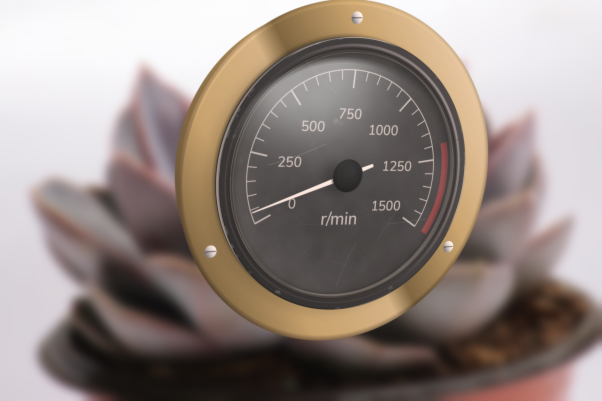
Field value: 50 rpm
